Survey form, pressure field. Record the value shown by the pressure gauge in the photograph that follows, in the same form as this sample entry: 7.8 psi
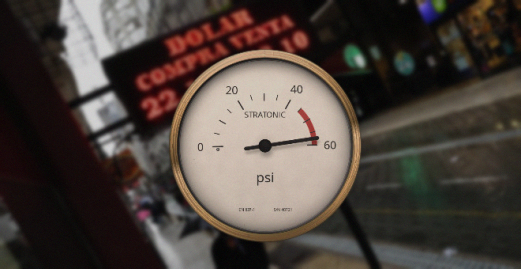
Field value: 57.5 psi
